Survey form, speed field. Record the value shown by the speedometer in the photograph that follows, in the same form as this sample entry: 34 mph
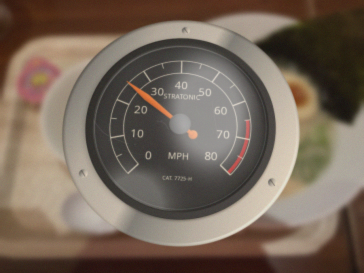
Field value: 25 mph
